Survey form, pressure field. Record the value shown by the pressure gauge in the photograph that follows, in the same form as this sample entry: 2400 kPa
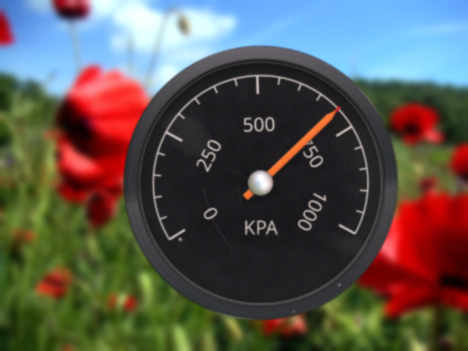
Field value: 700 kPa
